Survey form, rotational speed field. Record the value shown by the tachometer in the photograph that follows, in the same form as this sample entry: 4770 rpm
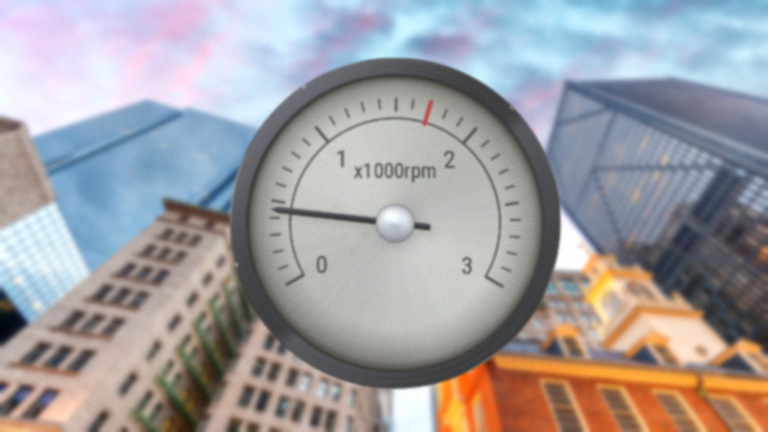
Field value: 450 rpm
